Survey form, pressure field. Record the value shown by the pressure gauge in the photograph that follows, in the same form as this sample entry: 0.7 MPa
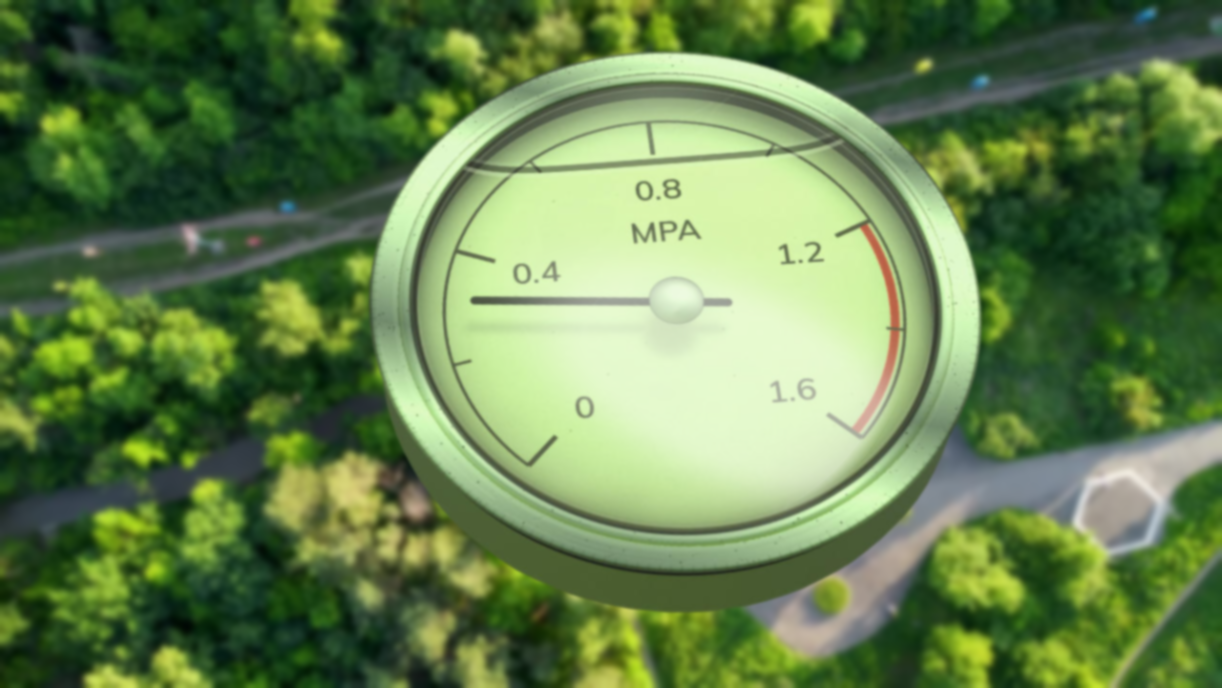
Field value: 0.3 MPa
